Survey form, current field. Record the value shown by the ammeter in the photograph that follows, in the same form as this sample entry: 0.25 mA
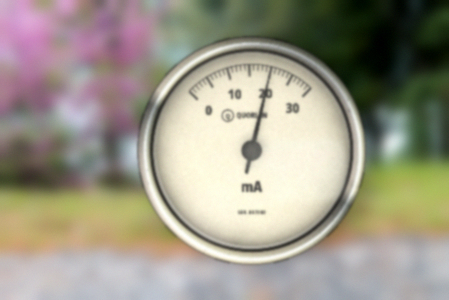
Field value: 20 mA
